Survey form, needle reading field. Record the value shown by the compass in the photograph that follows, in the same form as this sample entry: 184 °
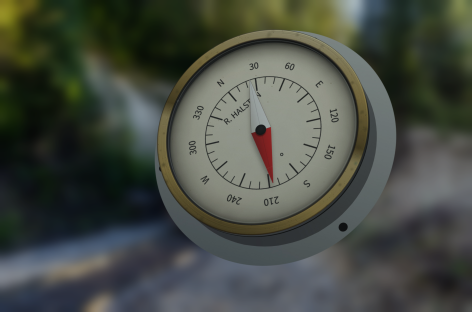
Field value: 205 °
